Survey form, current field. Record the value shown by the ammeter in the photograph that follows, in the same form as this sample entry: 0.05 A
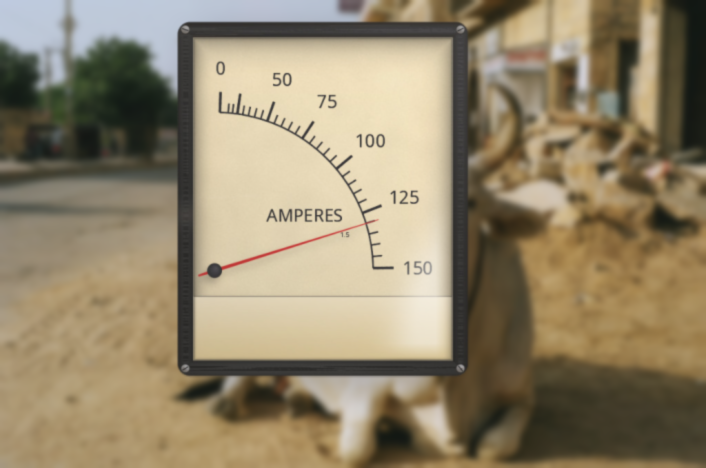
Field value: 130 A
